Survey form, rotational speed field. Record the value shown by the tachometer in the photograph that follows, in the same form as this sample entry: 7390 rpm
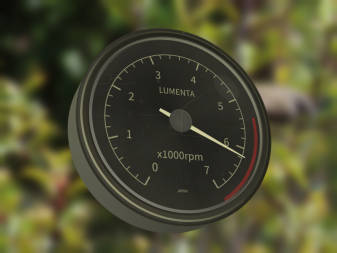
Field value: 6200 rpm
